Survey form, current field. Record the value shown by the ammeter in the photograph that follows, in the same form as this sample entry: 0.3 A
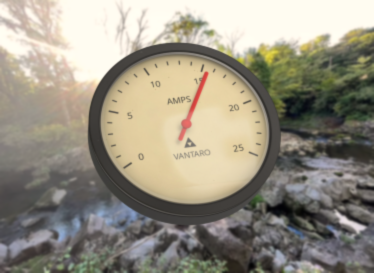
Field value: 15.5 A
